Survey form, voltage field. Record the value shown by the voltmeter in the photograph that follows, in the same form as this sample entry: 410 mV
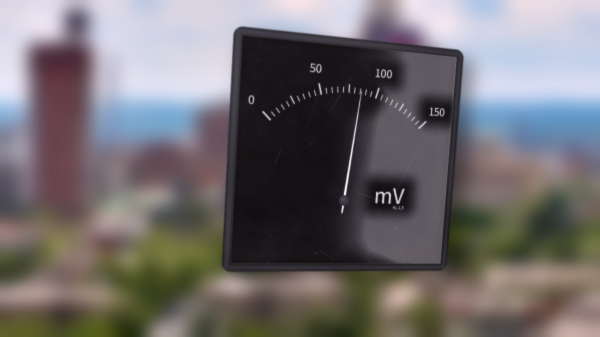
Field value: 85 mV
